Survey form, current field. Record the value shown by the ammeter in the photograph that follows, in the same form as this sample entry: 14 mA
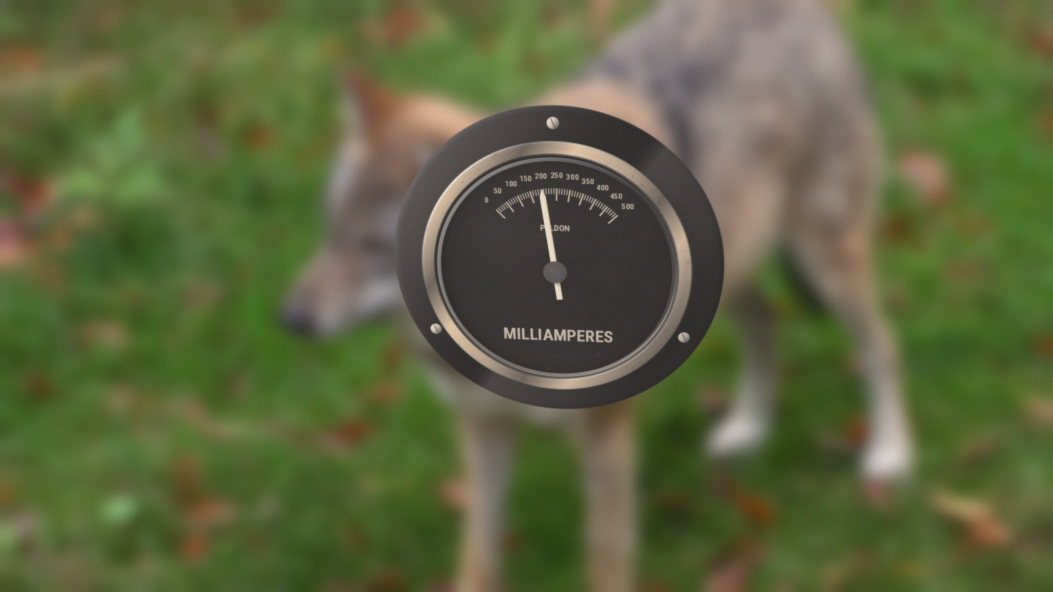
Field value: 200 mA
